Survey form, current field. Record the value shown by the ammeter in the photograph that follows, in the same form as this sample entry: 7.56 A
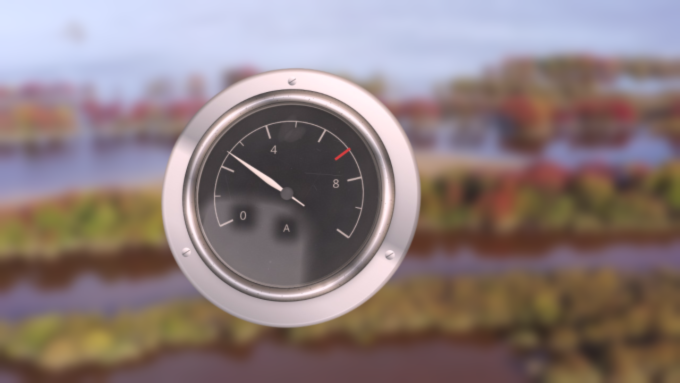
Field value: 2.5 A
